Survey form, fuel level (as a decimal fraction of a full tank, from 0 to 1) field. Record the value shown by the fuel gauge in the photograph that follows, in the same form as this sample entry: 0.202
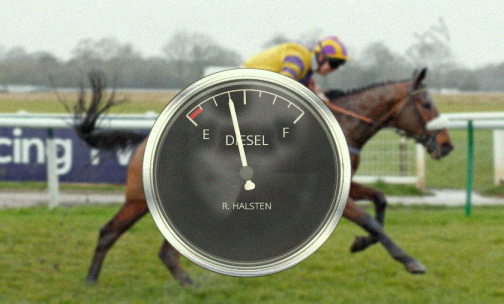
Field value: 0.375
